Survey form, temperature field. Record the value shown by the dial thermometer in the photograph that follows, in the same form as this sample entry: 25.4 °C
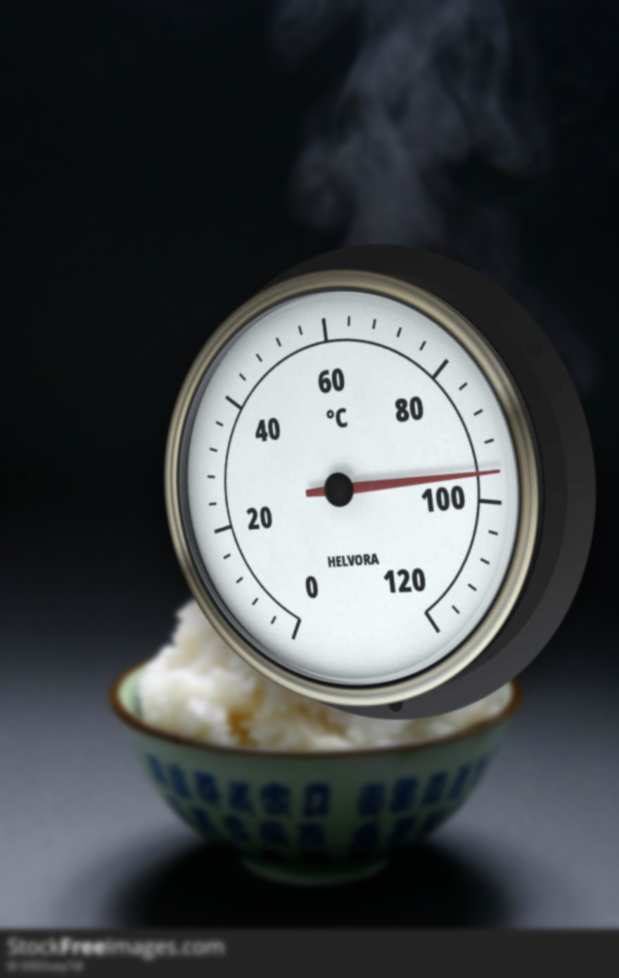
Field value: 96 °C
